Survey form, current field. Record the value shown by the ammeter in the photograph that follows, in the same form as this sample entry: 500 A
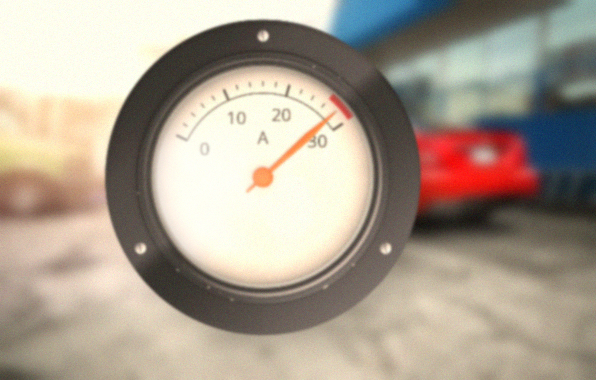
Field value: 28 A
